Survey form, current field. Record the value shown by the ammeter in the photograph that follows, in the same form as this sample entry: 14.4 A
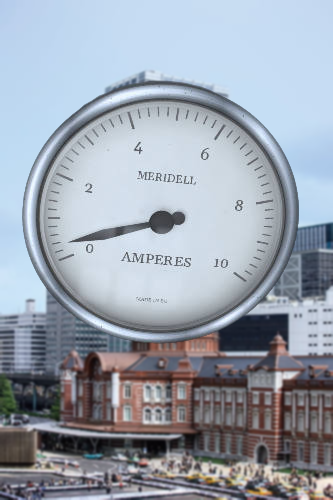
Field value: 0.4 A
